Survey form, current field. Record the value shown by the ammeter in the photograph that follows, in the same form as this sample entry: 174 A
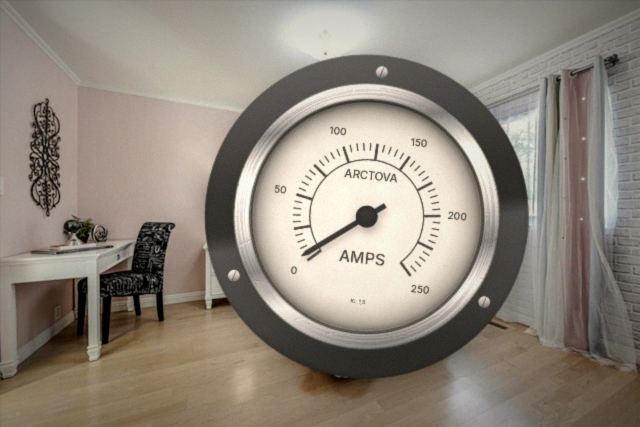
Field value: 5 A
